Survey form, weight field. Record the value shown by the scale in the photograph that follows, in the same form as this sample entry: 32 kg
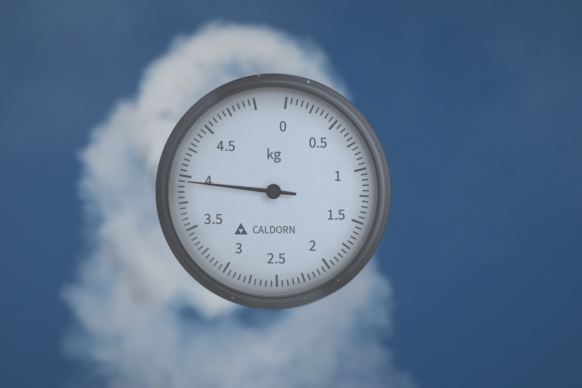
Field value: 3.95 kg
